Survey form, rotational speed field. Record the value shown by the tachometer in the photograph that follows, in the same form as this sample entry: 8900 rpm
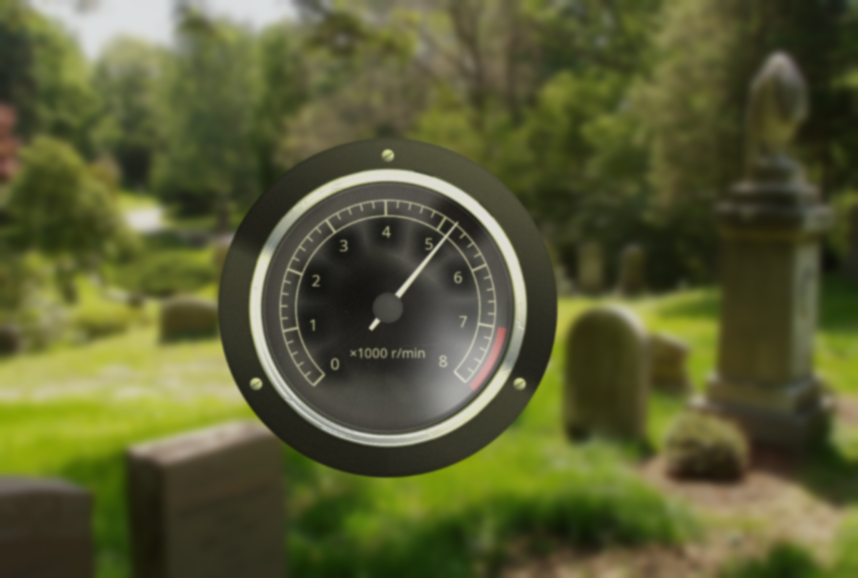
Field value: 5200 rpm
